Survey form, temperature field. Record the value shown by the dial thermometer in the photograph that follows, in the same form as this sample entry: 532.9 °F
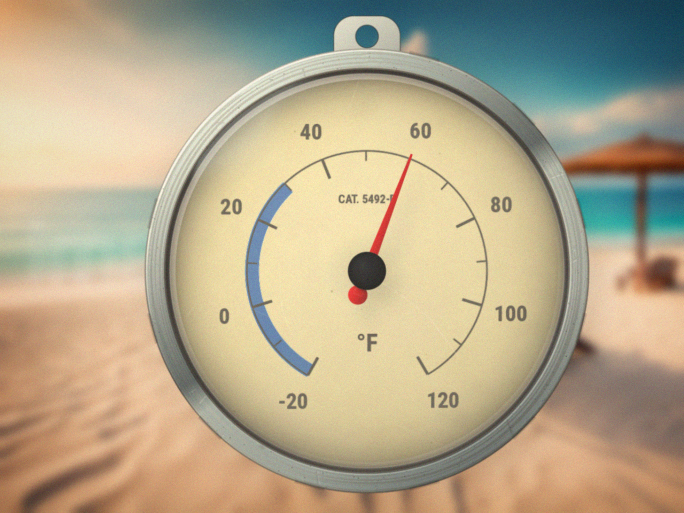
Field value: 60 °F
